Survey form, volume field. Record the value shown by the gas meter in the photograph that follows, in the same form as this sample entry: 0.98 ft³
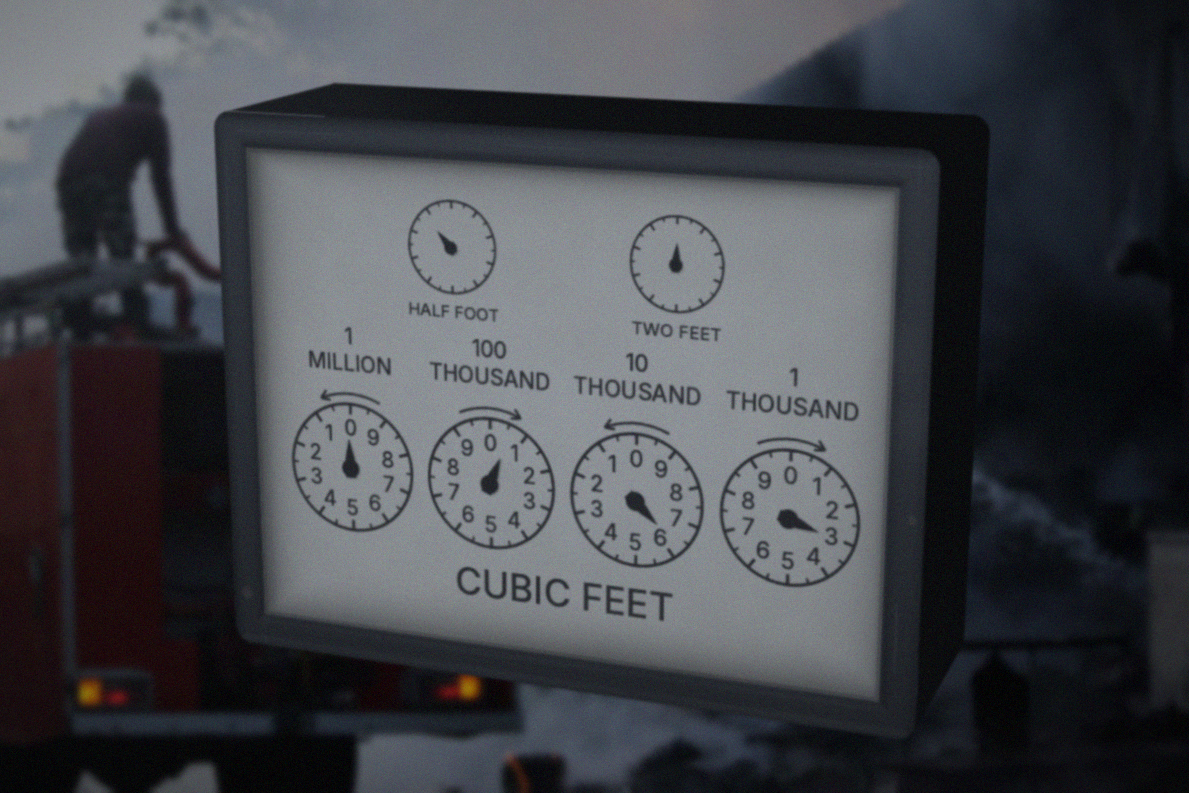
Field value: 6300 ft³
